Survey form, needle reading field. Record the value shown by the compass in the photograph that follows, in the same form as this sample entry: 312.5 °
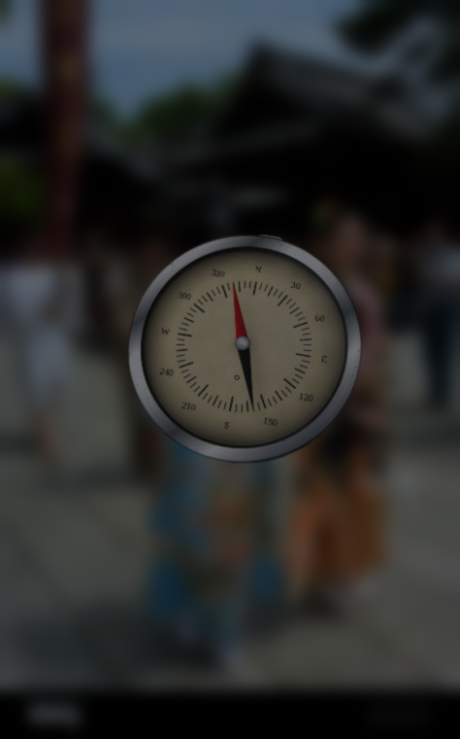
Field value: 340 °
